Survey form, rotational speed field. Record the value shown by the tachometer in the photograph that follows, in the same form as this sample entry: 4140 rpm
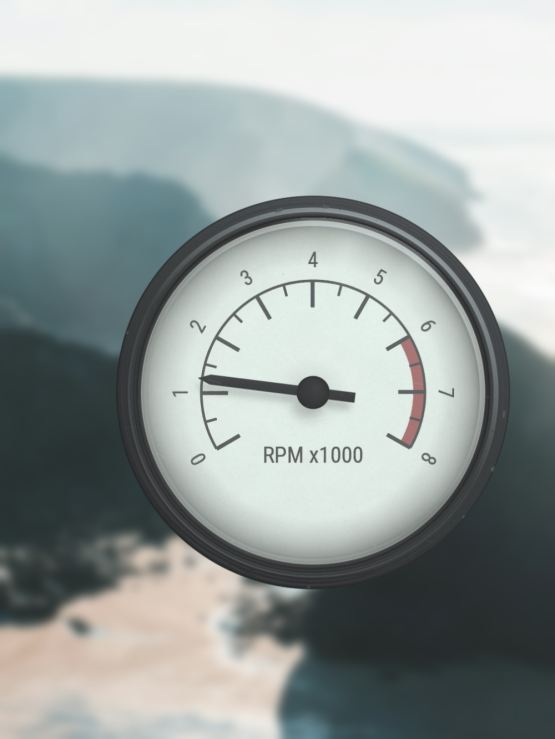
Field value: 1250 rpm
